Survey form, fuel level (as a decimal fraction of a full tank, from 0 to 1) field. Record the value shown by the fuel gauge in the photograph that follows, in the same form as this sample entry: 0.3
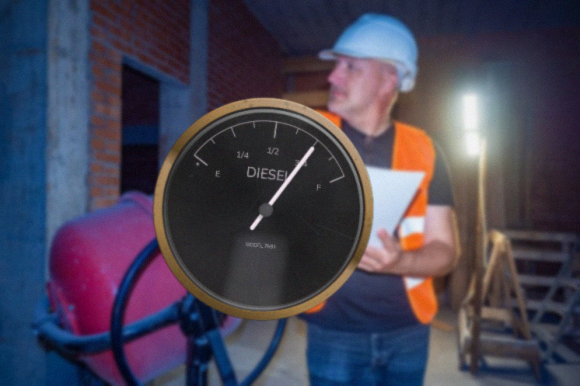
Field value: 0.75
